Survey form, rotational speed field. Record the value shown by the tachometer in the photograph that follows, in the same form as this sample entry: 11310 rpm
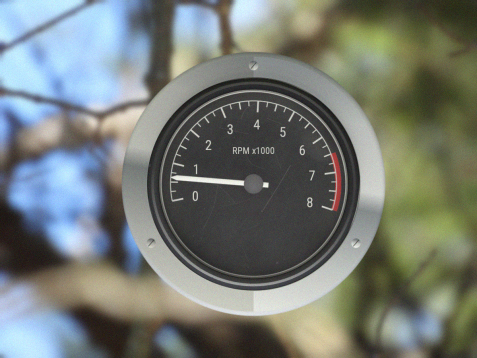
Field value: 625 rpm
